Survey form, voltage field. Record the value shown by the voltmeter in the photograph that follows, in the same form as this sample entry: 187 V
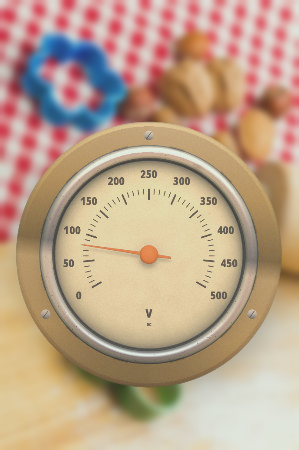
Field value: 80 V
